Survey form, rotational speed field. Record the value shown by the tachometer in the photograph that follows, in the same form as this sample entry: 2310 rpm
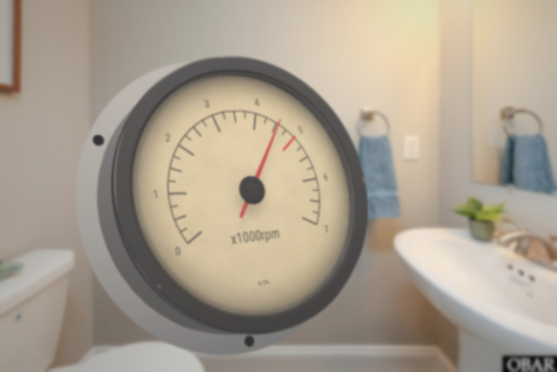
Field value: 4500 rpm
